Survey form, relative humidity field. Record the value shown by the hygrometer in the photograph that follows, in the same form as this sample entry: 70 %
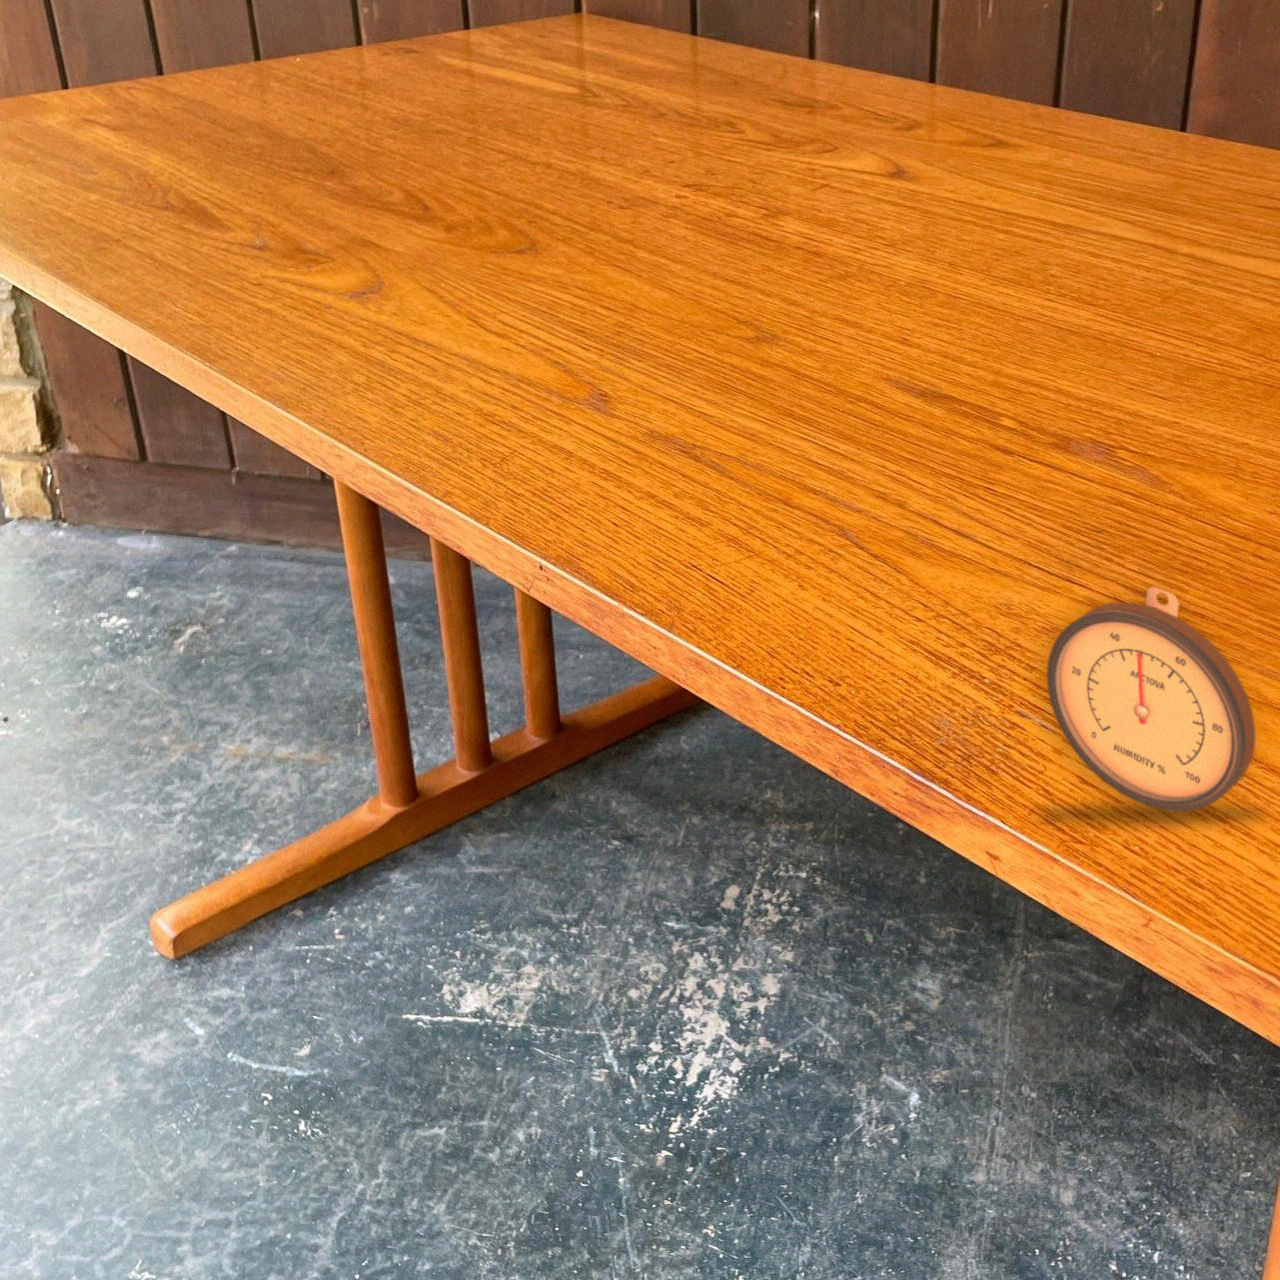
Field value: 48 %
